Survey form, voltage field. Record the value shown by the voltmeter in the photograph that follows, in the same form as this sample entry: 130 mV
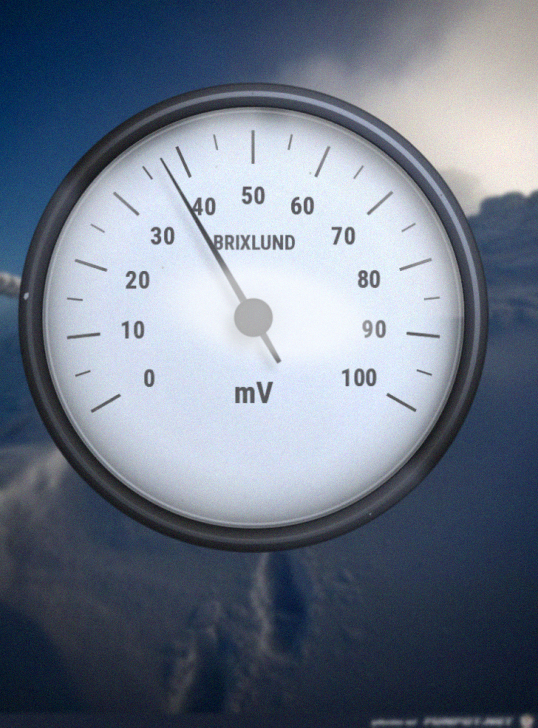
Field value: 37.5 mV
